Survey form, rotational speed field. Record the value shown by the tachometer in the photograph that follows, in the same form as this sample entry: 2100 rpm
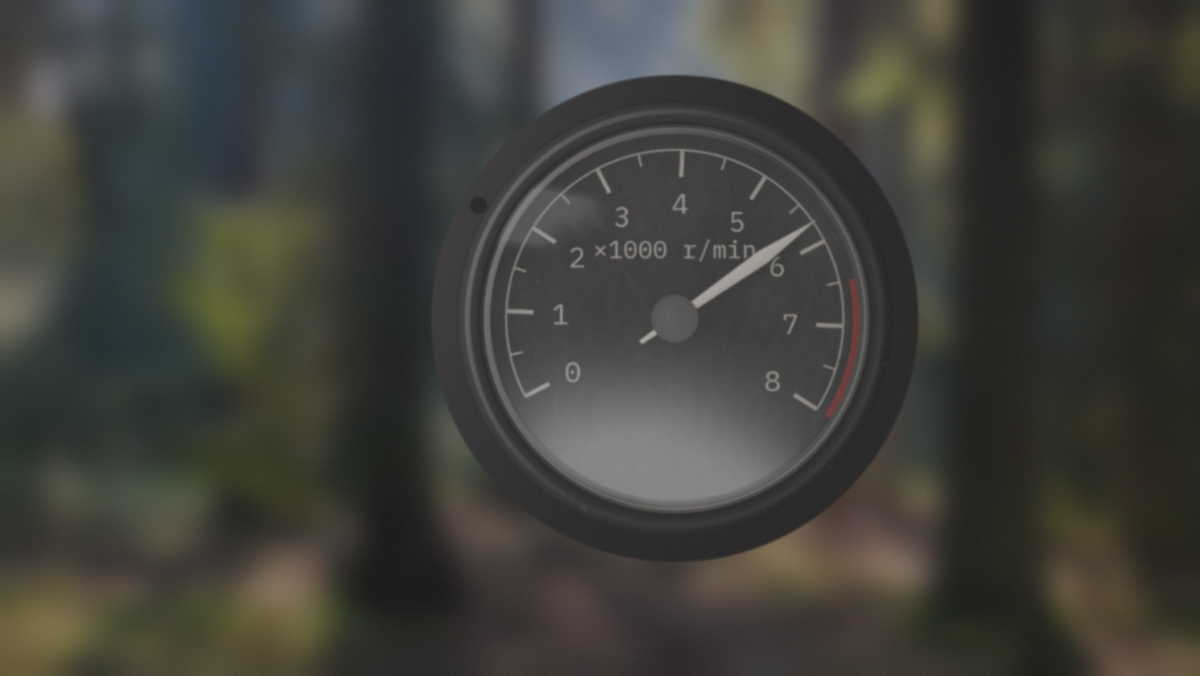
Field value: 5750 rpm
